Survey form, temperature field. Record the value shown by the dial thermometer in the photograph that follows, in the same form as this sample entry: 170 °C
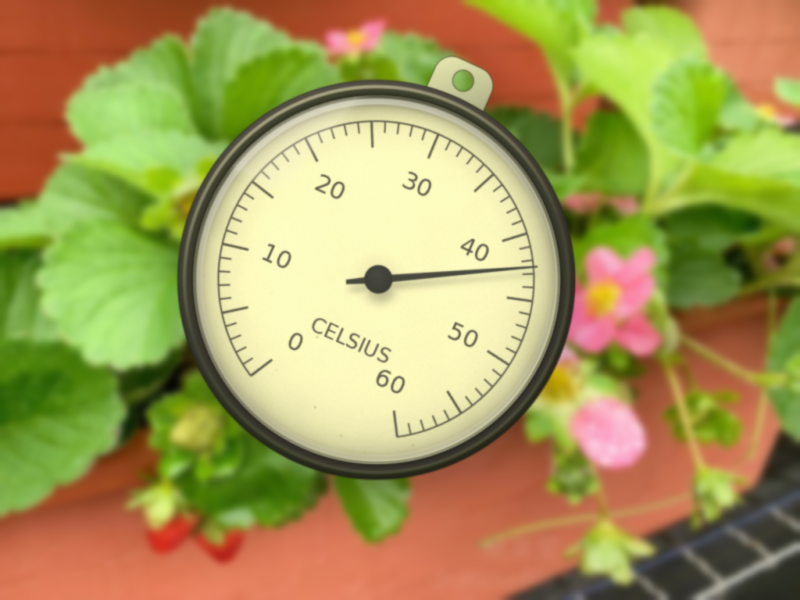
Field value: 42.5 °C
